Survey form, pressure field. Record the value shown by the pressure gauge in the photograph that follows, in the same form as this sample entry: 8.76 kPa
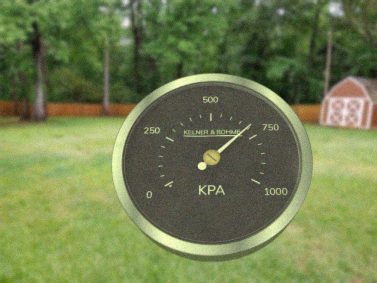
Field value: 700 kPa
